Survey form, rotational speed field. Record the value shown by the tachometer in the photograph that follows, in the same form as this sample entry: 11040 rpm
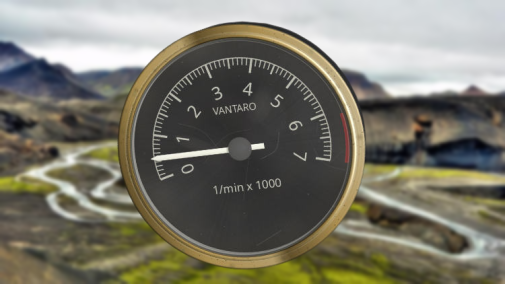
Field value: 500 rpm
